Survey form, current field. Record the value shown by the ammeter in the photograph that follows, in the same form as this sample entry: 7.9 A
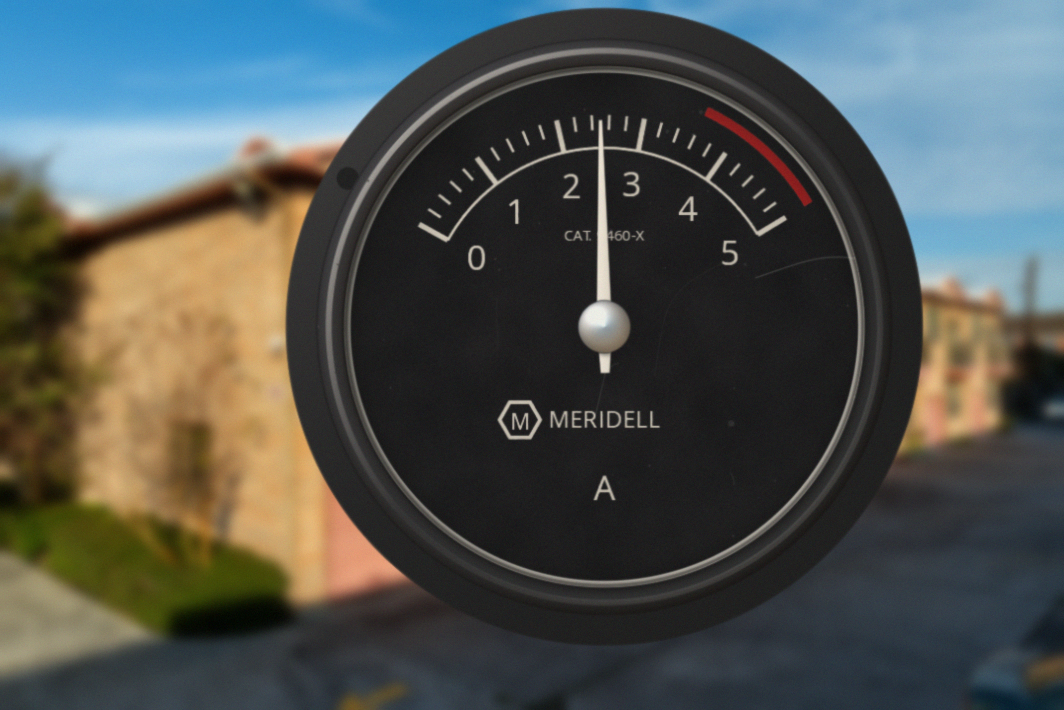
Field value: 2.5 A
